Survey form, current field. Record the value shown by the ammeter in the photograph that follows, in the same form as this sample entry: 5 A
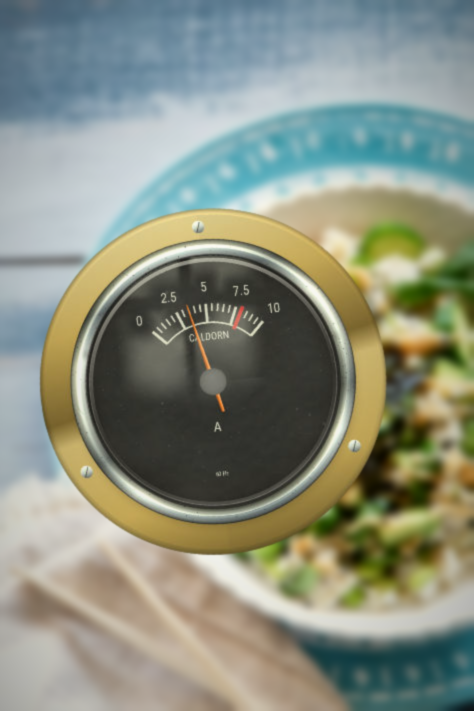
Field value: 3.5 A
